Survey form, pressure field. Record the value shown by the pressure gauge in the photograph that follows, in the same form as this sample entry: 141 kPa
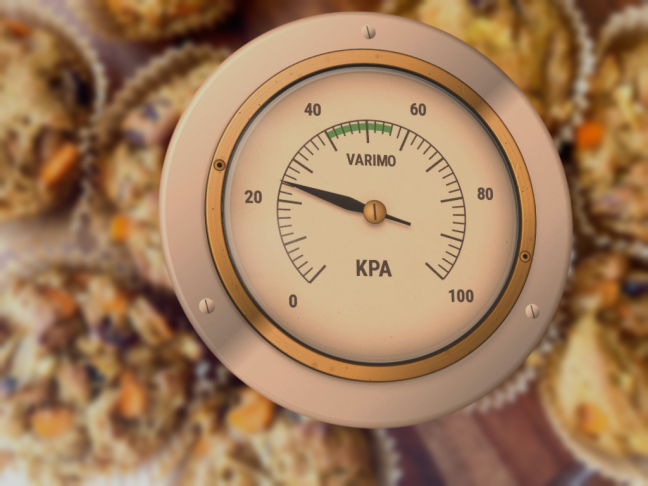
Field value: 24 kPa
